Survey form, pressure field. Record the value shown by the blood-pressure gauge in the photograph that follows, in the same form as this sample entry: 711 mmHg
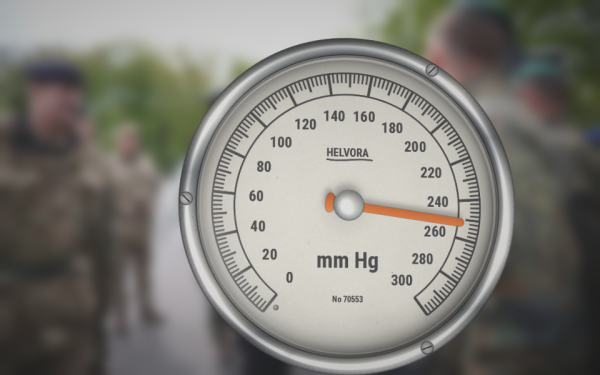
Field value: 252 mmHg
